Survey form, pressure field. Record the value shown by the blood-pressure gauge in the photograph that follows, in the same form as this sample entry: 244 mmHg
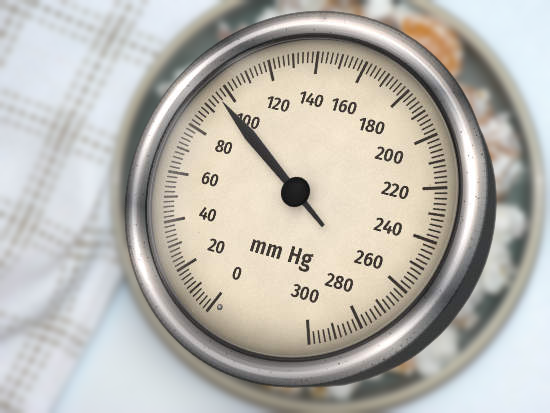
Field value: 96 mmHg
